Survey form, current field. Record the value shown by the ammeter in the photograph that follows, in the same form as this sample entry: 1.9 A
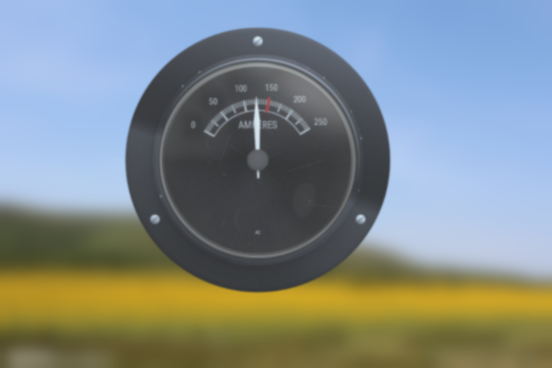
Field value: 125 A
